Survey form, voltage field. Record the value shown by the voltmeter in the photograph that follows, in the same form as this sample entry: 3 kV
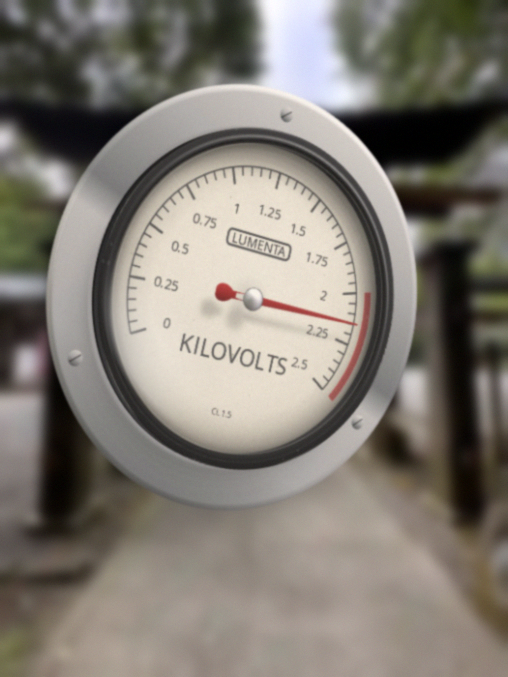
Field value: 2.15 kV
